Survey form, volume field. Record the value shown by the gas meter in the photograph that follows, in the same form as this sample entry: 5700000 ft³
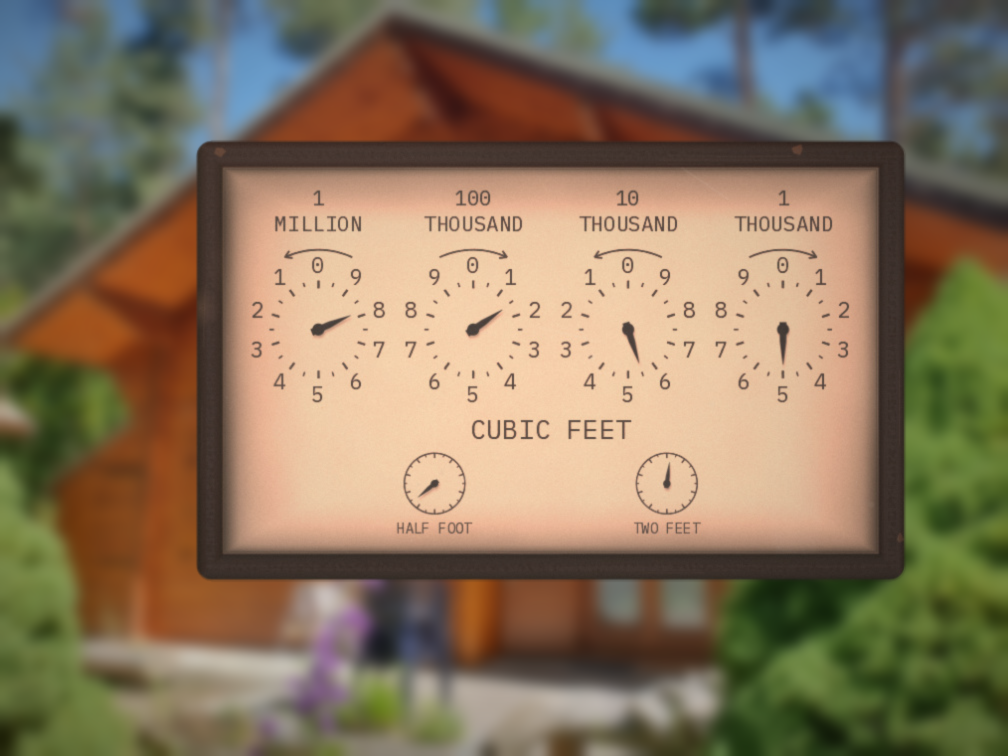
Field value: 815500 ft³
